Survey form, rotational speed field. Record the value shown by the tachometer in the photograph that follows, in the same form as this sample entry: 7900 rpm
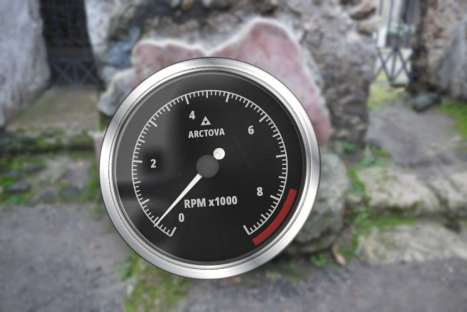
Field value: 400 rpm
